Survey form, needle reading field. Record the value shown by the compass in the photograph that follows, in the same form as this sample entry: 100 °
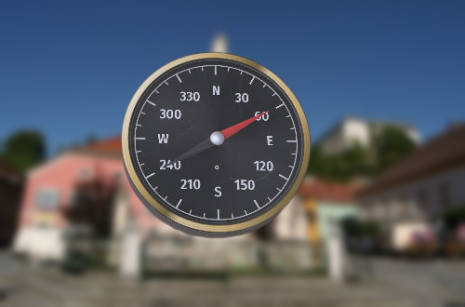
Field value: 60 °
